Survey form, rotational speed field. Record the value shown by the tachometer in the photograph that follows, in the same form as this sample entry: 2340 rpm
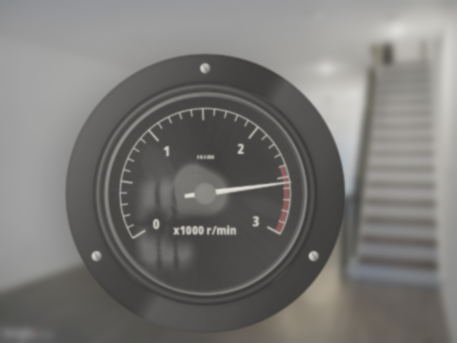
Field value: 2550 rpm
